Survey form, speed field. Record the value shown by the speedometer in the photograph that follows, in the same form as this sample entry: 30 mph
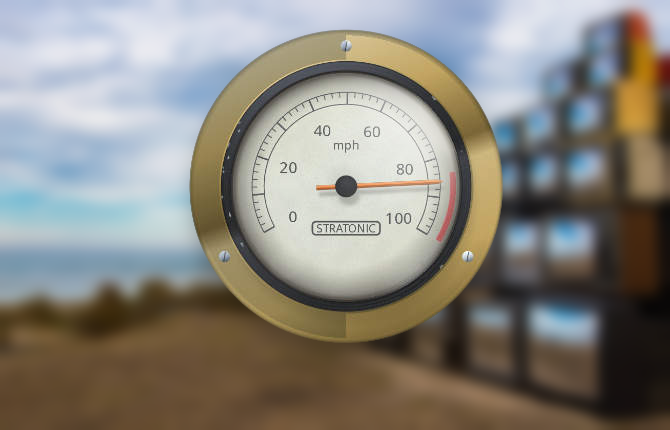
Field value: 86 mph
